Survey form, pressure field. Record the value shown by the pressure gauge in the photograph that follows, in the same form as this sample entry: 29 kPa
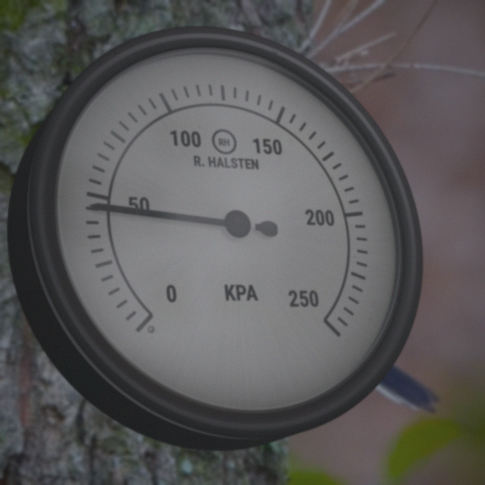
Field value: 45 kPa
